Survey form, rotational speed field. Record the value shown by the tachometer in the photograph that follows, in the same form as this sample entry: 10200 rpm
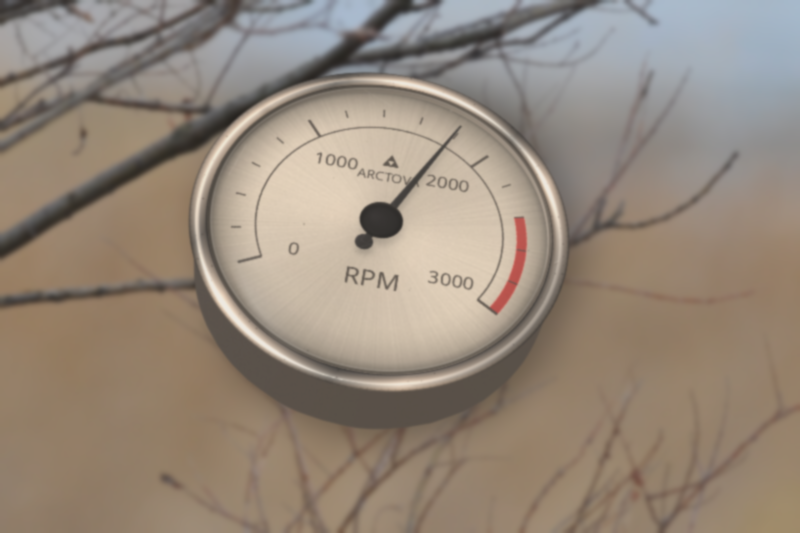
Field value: 1800 rpm
